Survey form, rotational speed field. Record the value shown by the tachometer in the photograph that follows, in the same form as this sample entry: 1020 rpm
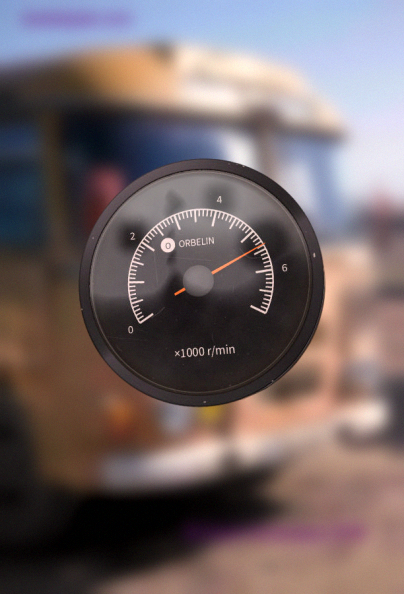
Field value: 5400 rpm
